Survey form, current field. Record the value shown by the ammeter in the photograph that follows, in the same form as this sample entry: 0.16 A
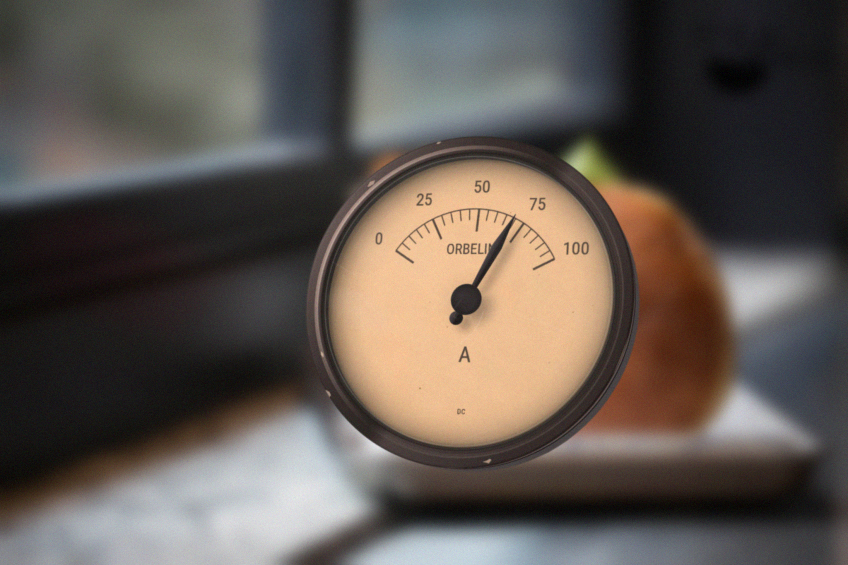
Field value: 70 A
